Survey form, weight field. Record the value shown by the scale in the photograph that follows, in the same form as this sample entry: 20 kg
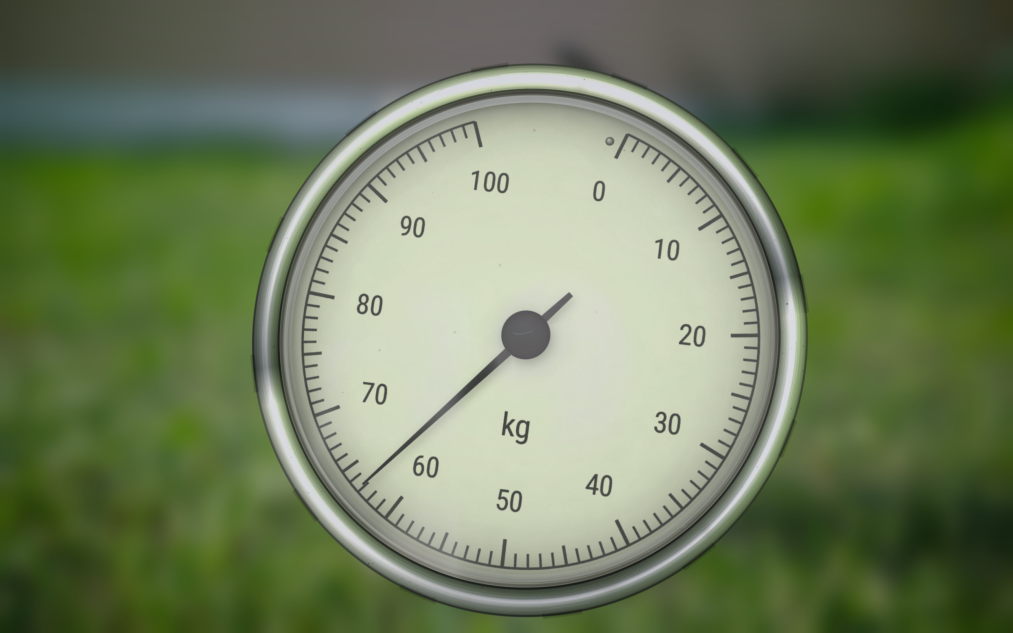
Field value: 63 kg
